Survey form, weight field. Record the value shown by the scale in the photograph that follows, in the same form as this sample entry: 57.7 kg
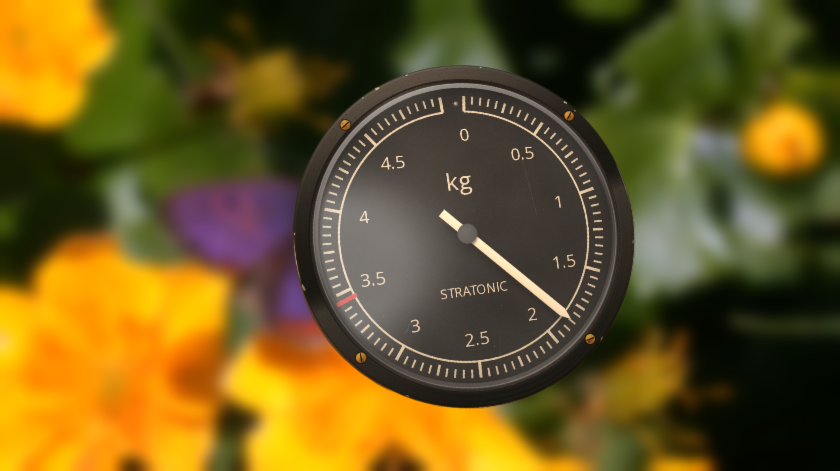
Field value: 1.85 kg
